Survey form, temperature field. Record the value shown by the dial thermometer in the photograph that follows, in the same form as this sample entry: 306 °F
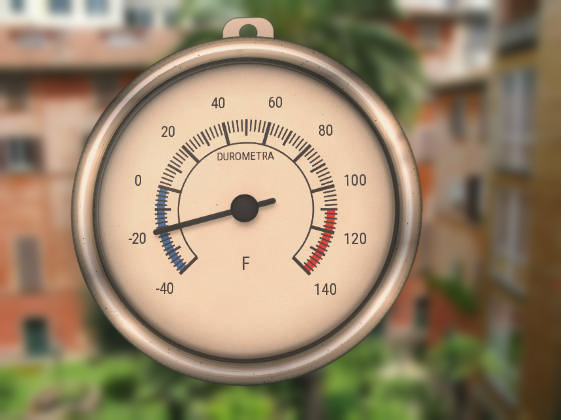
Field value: -20 °F
